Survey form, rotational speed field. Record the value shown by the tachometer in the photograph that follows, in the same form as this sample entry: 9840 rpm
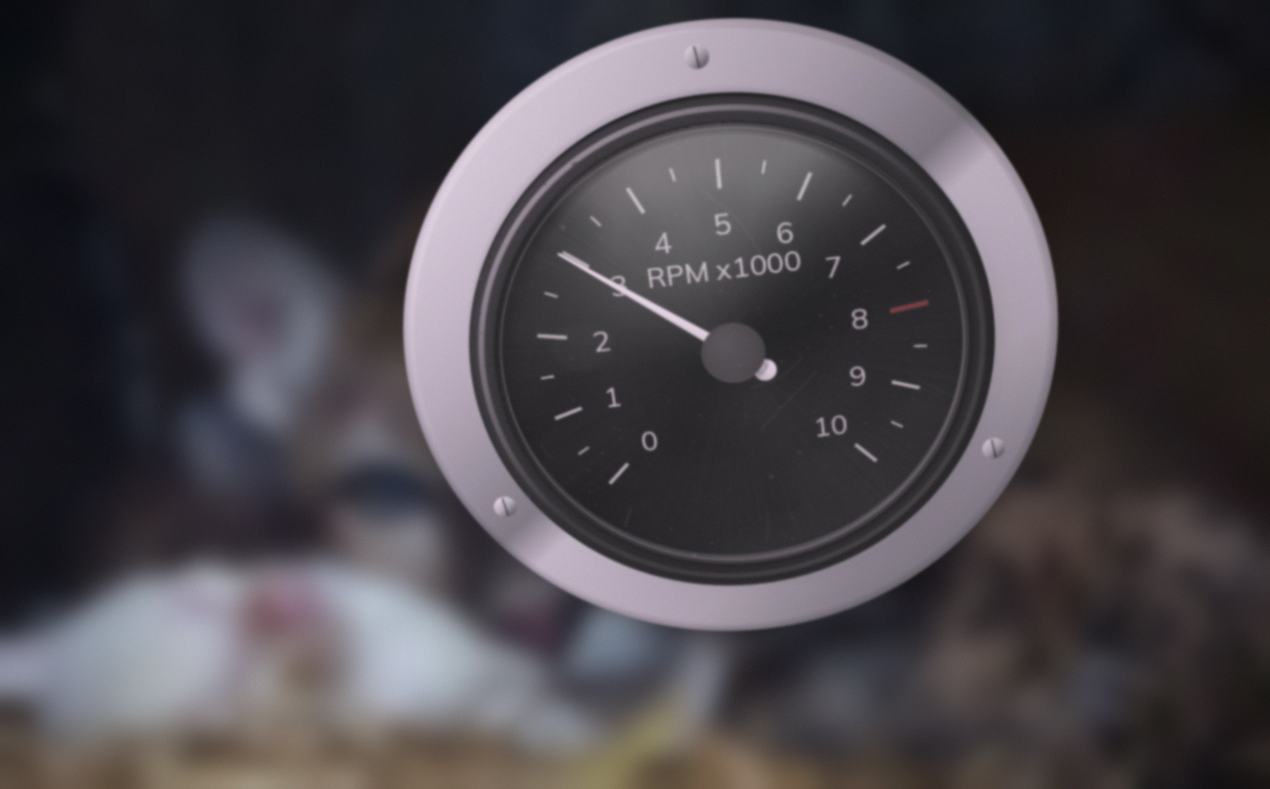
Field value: 3000 rpm
